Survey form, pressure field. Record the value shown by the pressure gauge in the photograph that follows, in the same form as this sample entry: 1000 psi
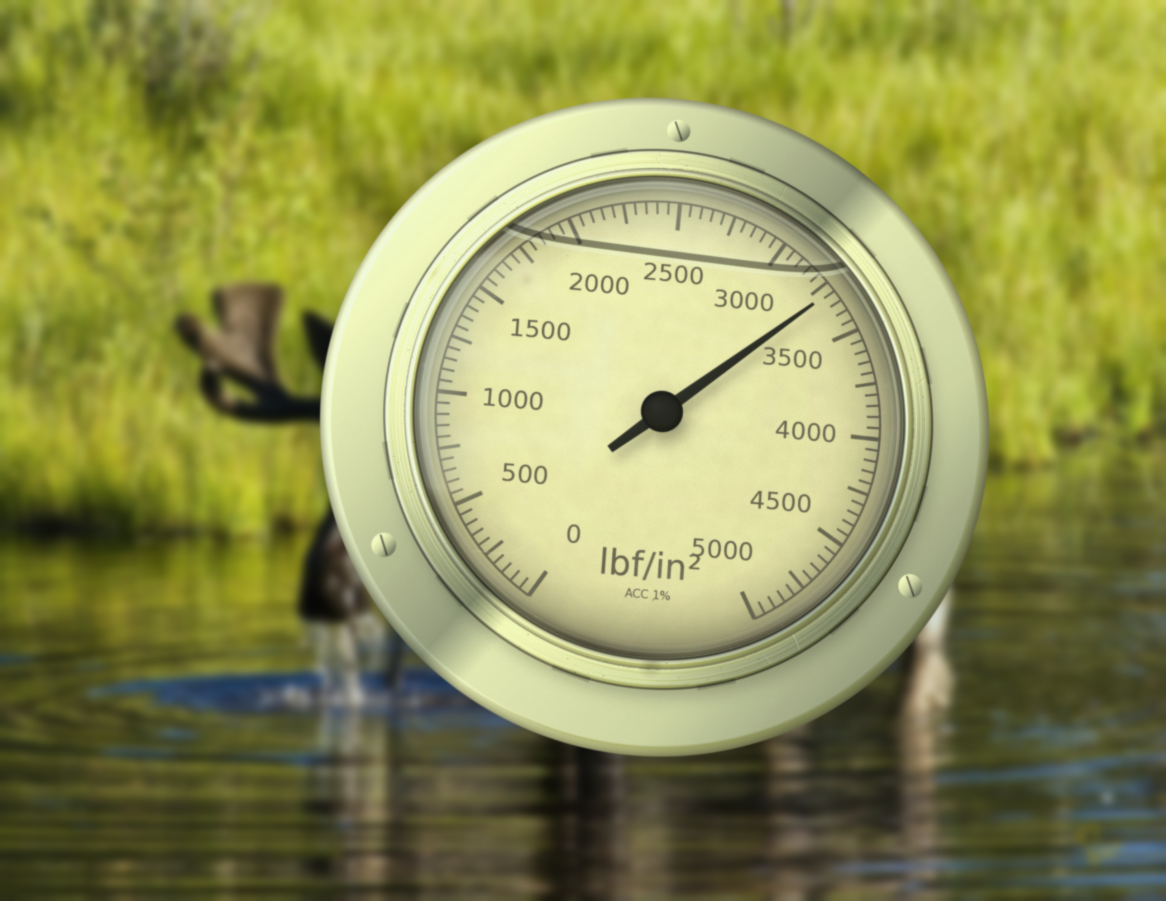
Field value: 3300 psi
